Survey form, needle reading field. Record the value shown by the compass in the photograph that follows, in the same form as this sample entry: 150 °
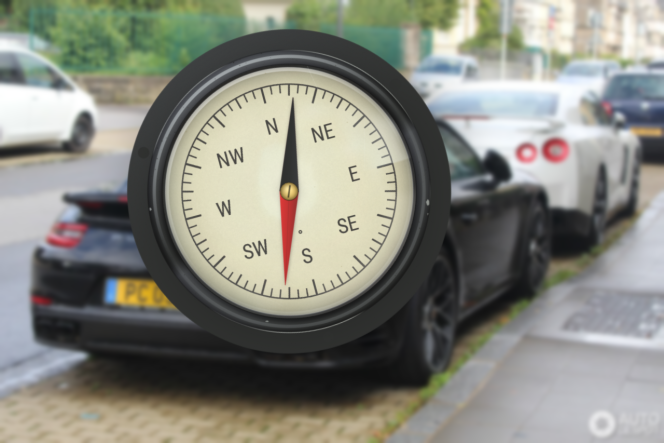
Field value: 197.5 °
